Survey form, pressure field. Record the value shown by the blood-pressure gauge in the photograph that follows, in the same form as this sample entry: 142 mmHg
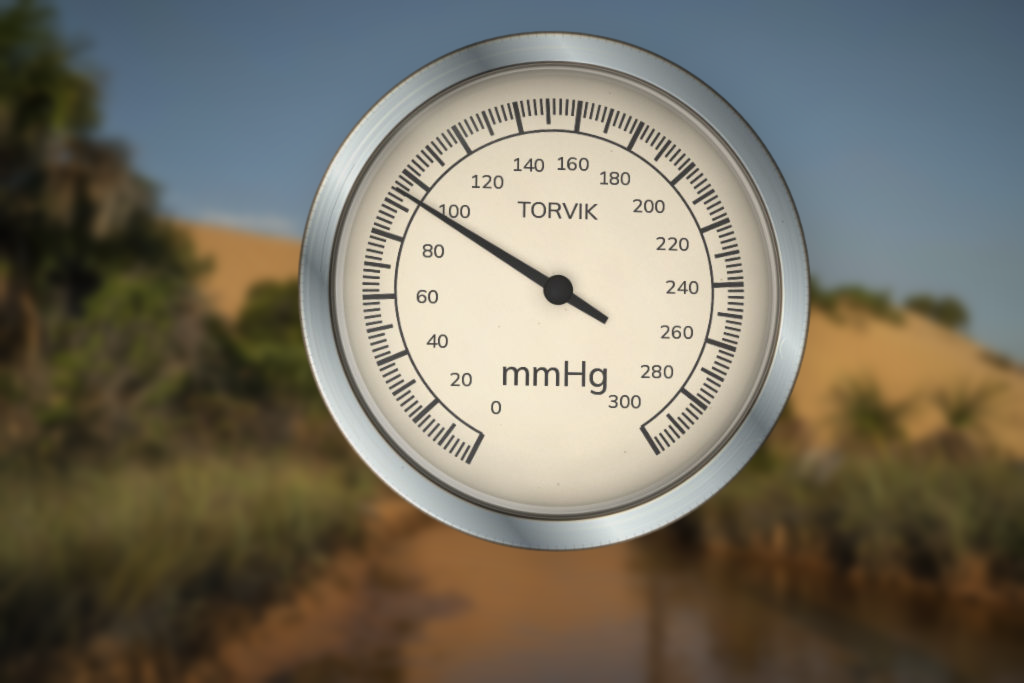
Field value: 94 mmHg
